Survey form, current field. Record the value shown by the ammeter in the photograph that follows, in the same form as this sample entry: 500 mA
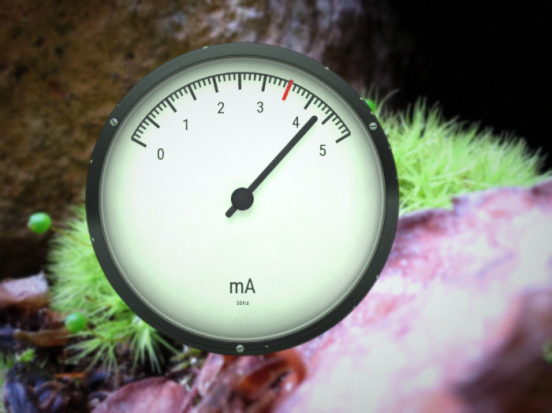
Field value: 4.3 mA
